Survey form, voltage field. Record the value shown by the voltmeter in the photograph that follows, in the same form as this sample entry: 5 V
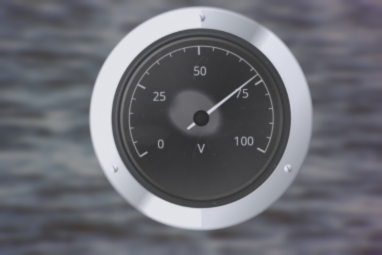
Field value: 72.5 V
